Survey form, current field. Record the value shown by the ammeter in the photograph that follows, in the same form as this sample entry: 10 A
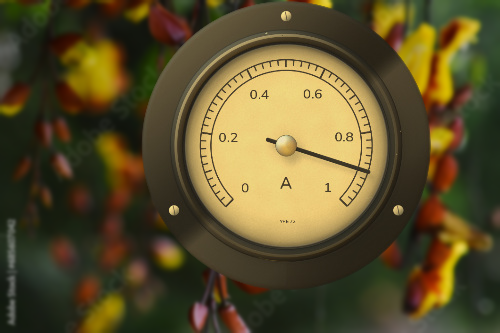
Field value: 0.9 A
